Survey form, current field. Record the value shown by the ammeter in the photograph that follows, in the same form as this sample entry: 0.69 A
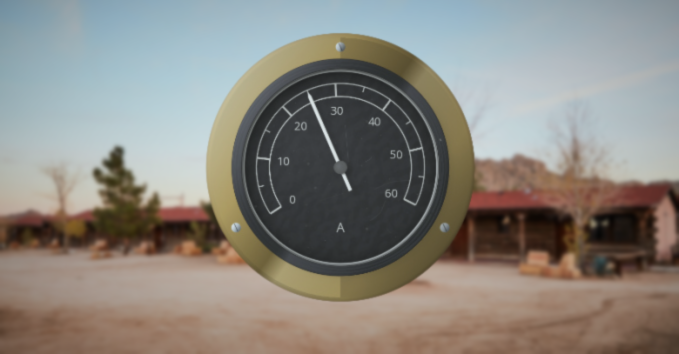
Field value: 25 A
